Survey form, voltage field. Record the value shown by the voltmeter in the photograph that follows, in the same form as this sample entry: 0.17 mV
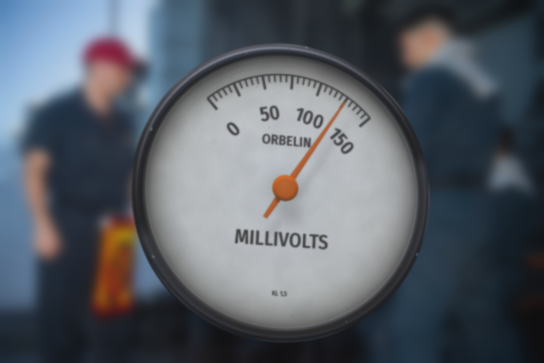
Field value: 125 mV
